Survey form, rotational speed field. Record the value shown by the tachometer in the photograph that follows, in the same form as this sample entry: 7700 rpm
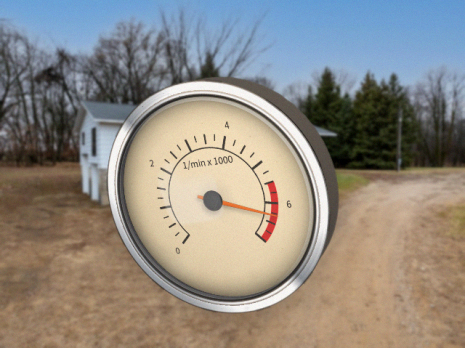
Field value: 6250 rpm
